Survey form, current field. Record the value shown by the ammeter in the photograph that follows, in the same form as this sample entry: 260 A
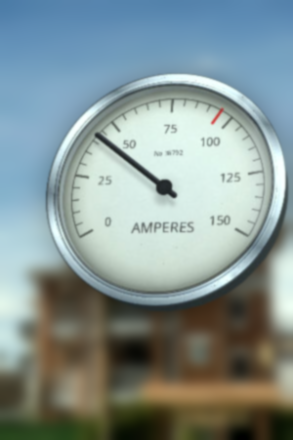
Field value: 42.5 A
